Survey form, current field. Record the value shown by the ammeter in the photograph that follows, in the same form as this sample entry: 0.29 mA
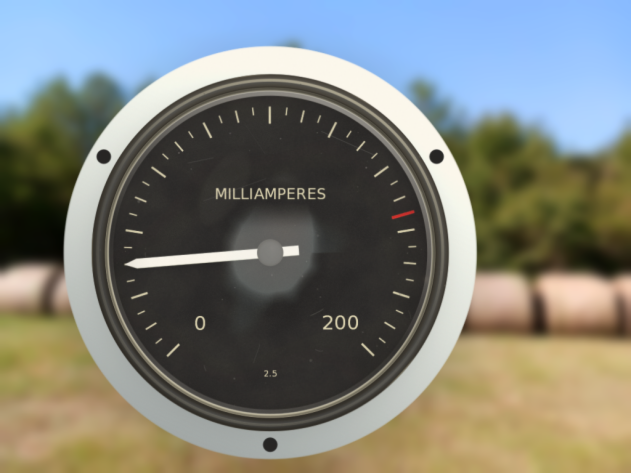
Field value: 30 mA
